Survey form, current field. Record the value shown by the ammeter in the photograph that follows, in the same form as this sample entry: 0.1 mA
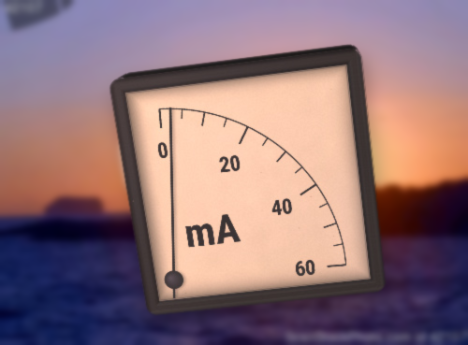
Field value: 2.5 mA
